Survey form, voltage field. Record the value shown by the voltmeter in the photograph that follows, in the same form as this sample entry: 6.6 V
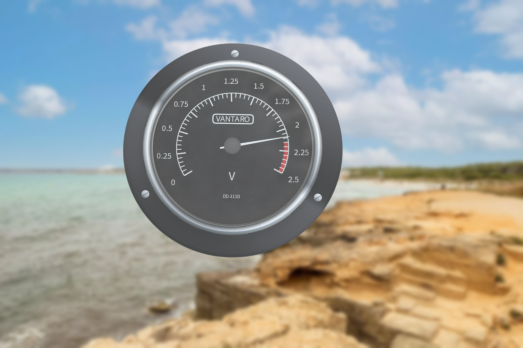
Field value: 2.1 V
